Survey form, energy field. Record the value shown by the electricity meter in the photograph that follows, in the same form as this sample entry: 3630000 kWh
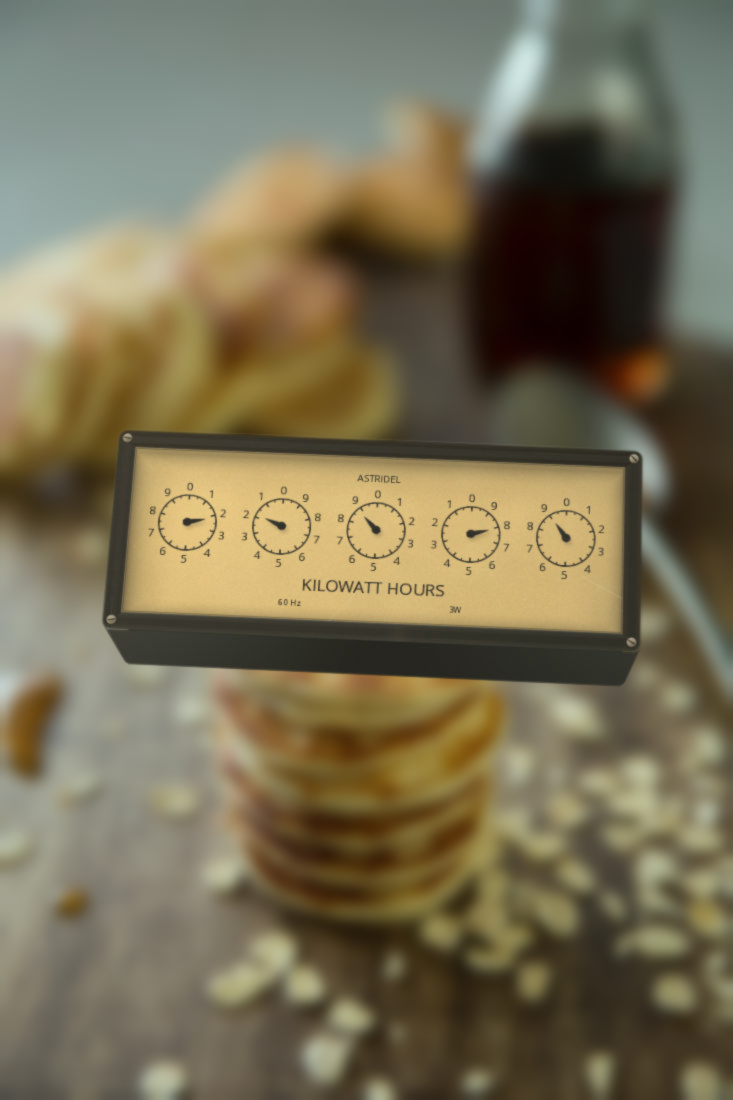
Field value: 21879 kWh
